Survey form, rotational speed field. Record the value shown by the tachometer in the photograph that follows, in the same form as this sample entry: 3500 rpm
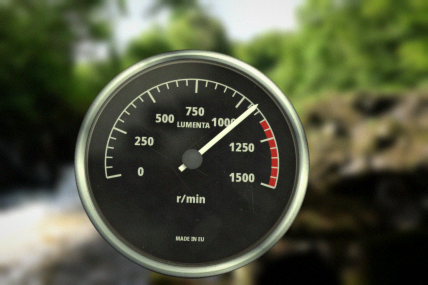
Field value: 1075 rpm
